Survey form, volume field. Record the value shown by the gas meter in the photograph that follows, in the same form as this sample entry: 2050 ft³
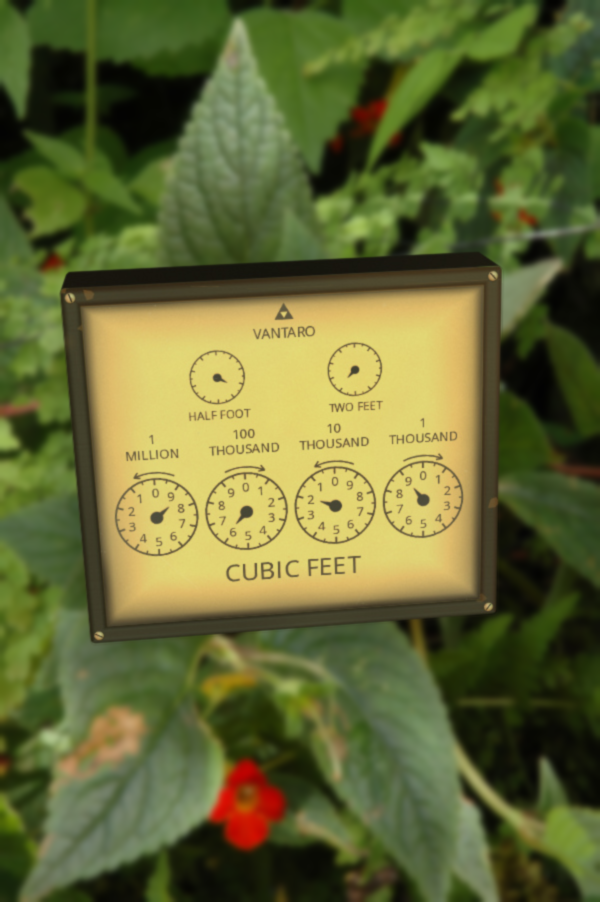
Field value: 861900 ft³
